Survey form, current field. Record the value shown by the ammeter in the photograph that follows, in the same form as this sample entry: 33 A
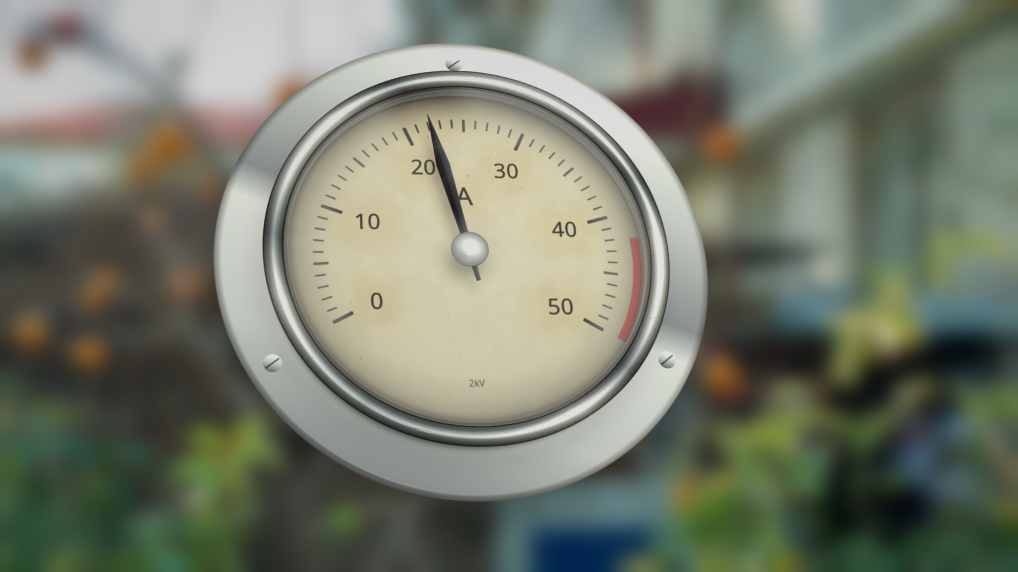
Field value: 22 A
